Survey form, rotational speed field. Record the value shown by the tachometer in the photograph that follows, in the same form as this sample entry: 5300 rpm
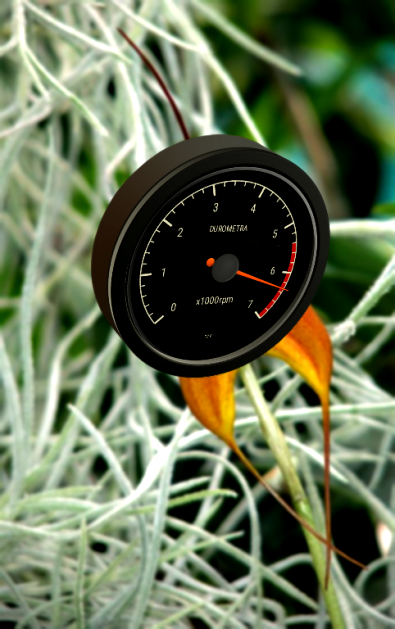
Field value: 6300 rpm
